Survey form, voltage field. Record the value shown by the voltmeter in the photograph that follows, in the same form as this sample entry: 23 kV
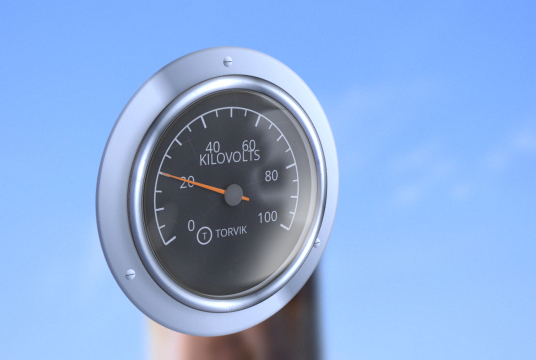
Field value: 20 kV
